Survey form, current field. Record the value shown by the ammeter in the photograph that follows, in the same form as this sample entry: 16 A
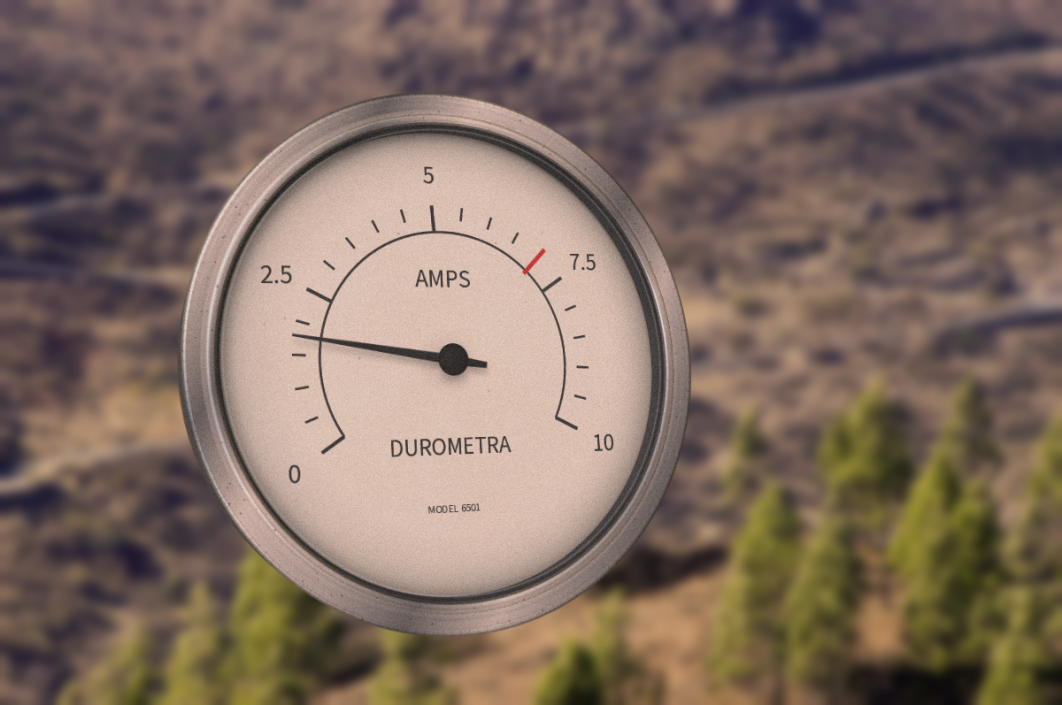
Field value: 1.75 A
